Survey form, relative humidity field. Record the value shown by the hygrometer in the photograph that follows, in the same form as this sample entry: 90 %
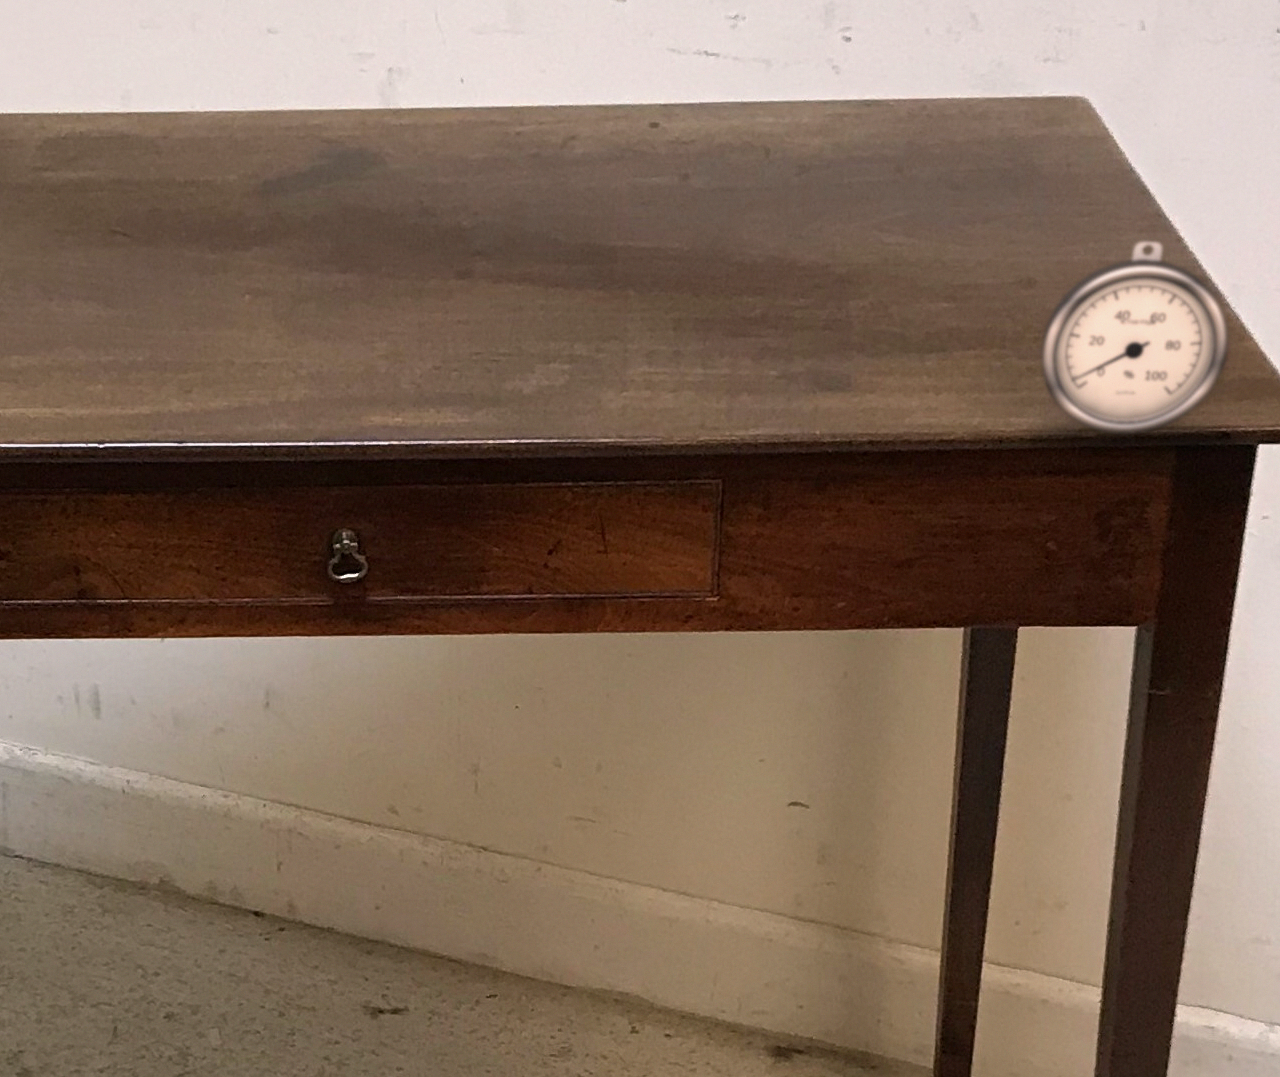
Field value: 4 %
